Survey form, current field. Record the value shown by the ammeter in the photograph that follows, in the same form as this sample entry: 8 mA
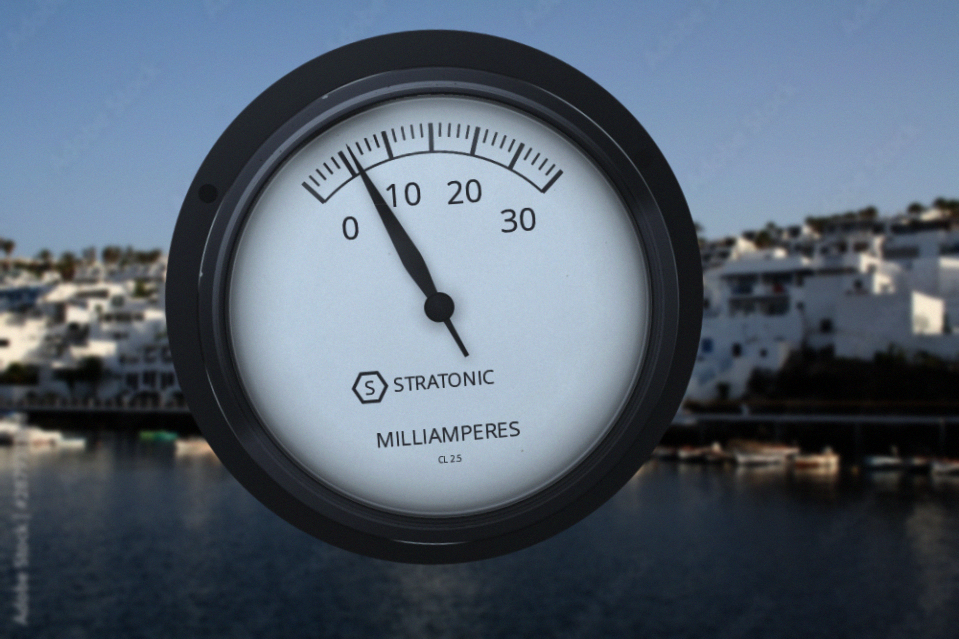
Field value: 6 mA
